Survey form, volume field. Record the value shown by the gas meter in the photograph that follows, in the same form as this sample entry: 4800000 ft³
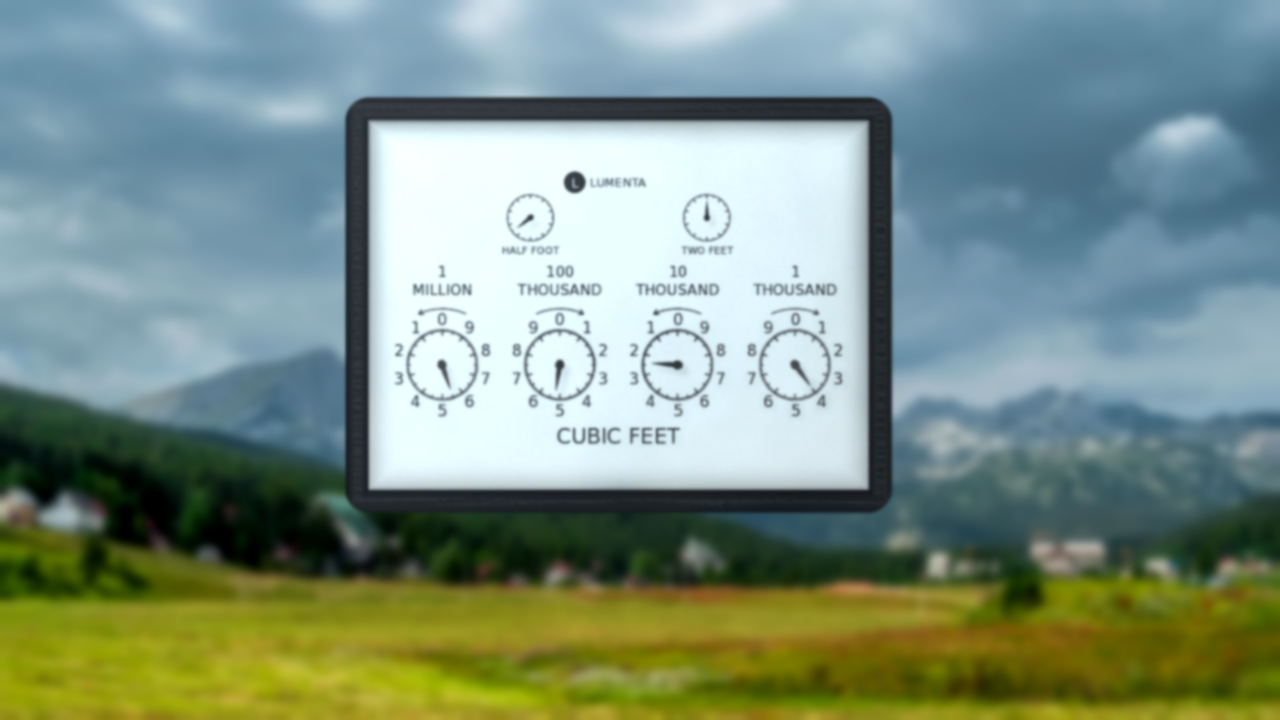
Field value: 552400 ft³
